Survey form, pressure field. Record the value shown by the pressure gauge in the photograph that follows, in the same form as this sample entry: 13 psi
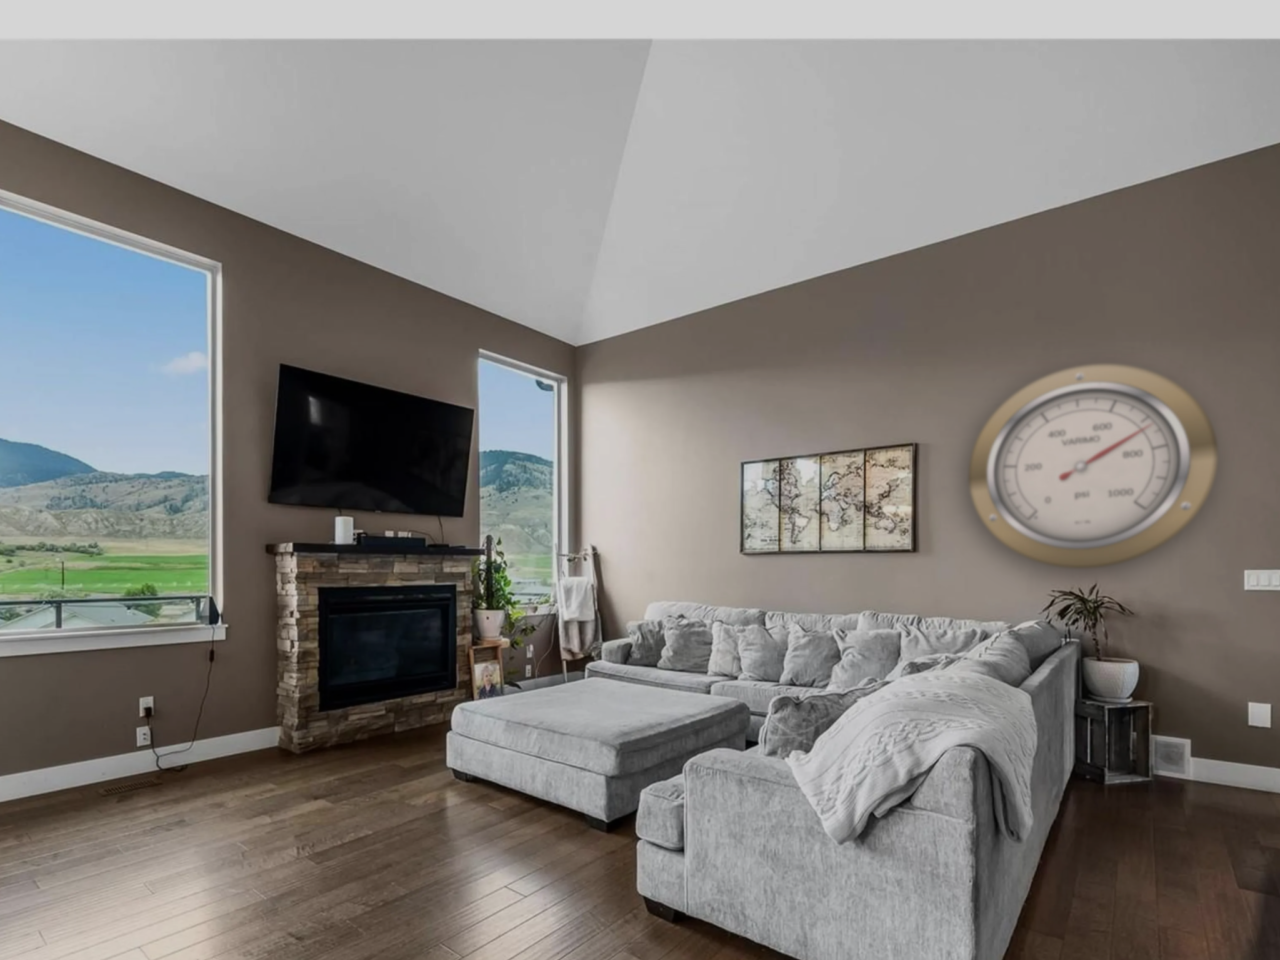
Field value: 725 psi
